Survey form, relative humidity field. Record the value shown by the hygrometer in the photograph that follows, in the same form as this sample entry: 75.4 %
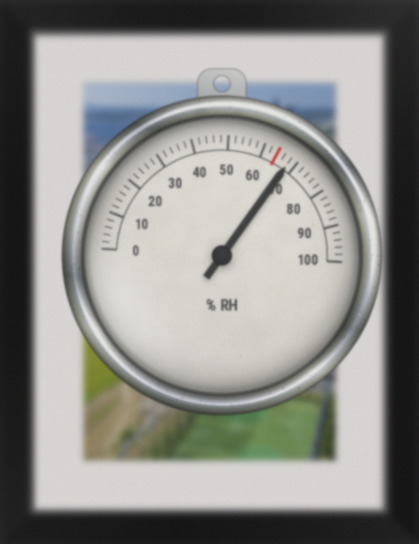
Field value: 68 %
